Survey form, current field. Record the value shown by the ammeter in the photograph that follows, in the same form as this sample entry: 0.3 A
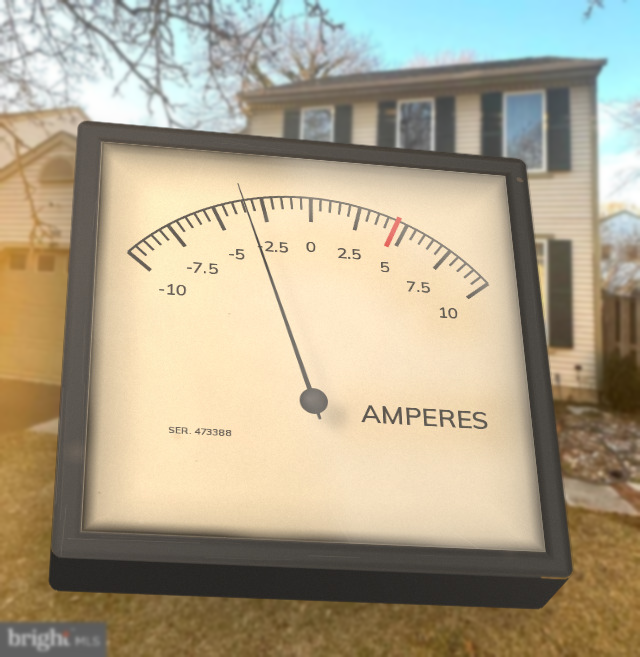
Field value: -3.5 A
